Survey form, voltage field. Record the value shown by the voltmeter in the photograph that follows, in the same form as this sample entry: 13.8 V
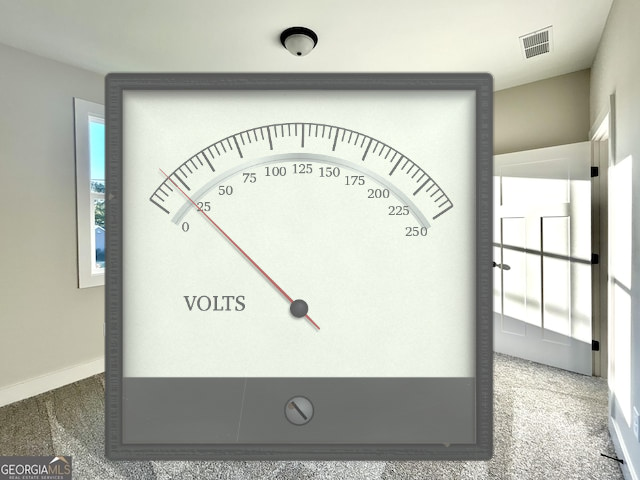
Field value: 20 V
